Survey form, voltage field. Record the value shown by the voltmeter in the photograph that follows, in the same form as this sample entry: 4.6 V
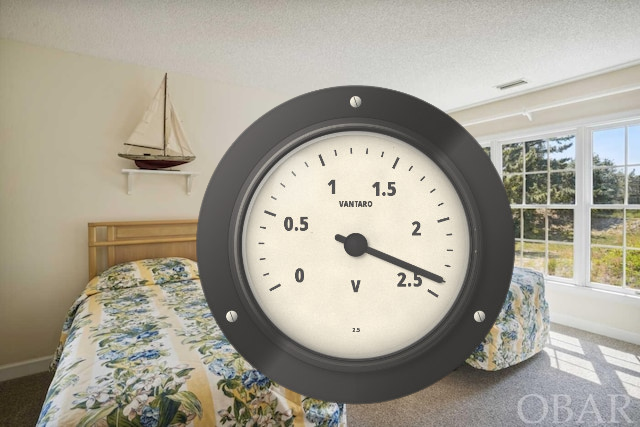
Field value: 2.4 V
